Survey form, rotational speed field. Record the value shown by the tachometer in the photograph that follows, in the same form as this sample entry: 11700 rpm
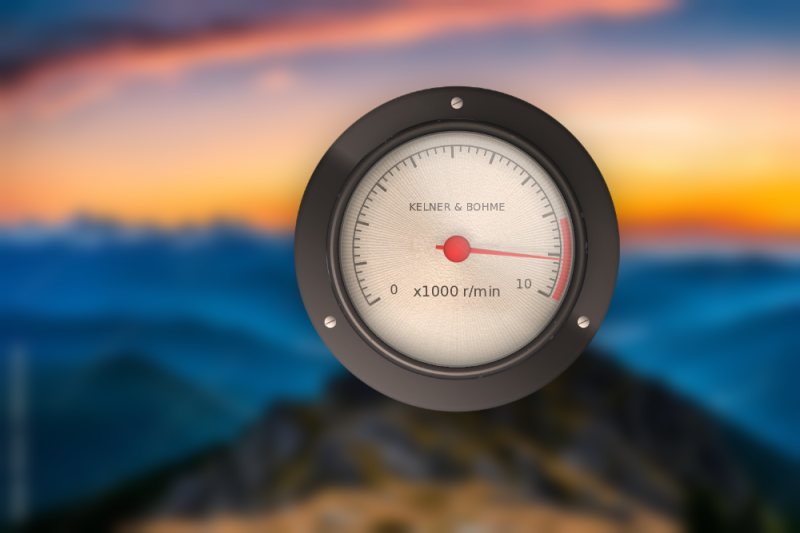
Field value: 9100 rpm
